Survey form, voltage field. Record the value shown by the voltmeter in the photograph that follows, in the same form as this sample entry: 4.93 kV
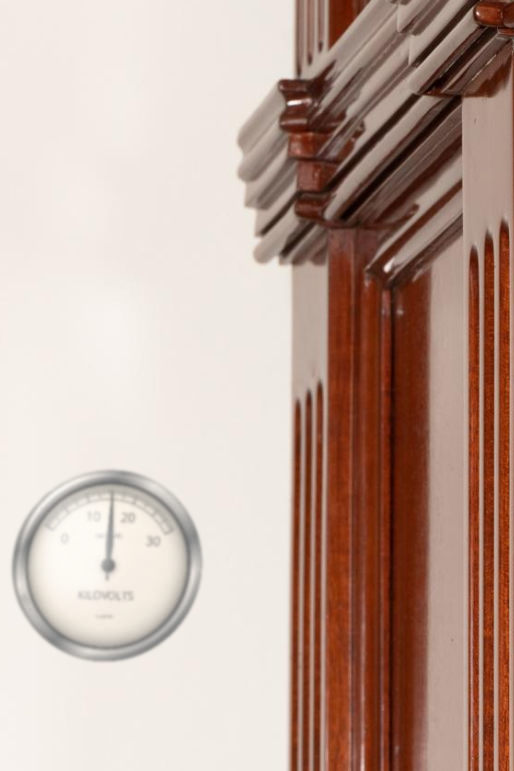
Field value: 15 kV
